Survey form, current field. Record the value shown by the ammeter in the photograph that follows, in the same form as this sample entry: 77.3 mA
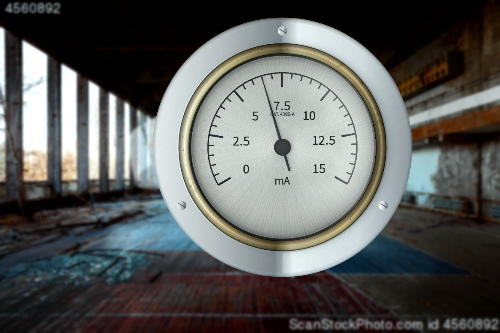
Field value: 6.5 mA
